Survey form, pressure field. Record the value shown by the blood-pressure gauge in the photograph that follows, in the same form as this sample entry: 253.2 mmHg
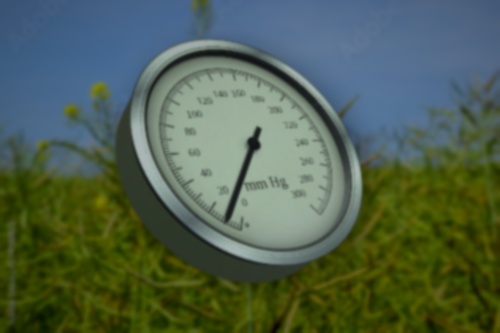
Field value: 10 mmHg
